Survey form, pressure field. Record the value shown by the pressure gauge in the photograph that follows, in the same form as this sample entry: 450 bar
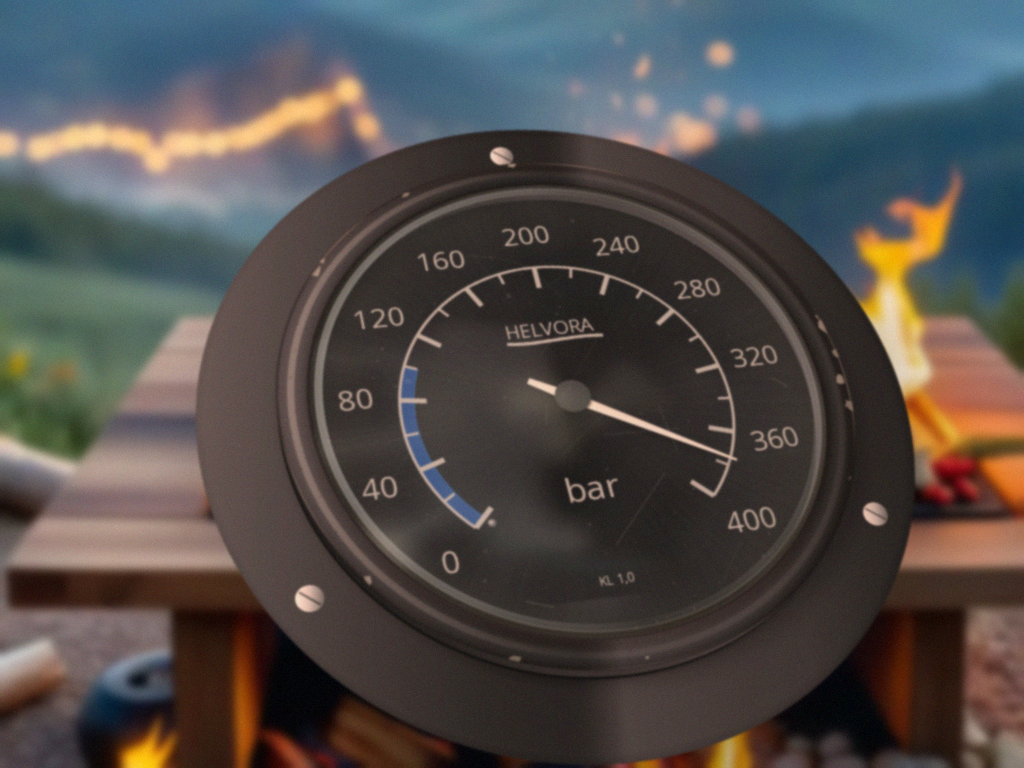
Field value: 380 bar
